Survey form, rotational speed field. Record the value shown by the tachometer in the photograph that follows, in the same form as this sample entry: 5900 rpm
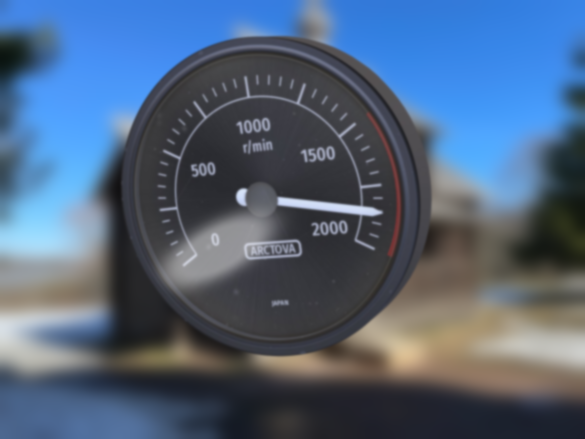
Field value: 1850 rpm
